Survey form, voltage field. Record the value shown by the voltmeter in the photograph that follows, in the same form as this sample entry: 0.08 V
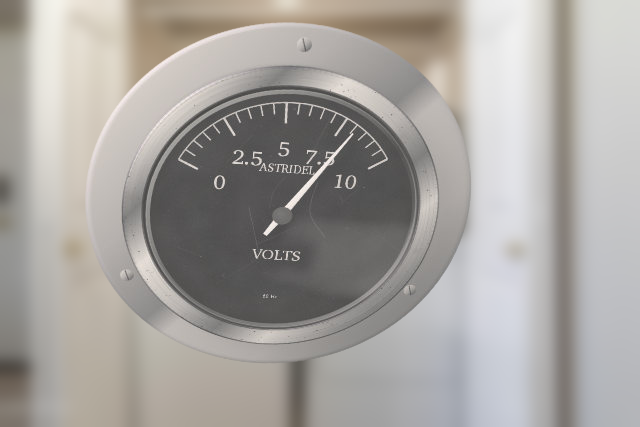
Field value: 8 V
